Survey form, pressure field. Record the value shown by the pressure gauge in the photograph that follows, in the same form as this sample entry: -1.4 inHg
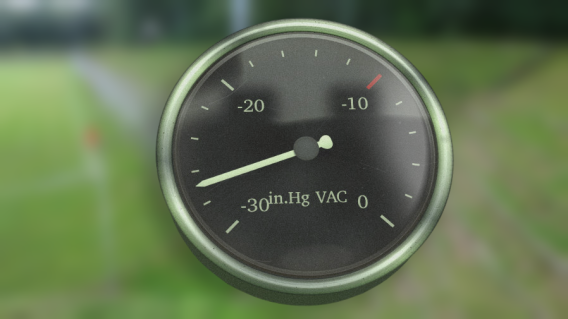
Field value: -27 inHg
